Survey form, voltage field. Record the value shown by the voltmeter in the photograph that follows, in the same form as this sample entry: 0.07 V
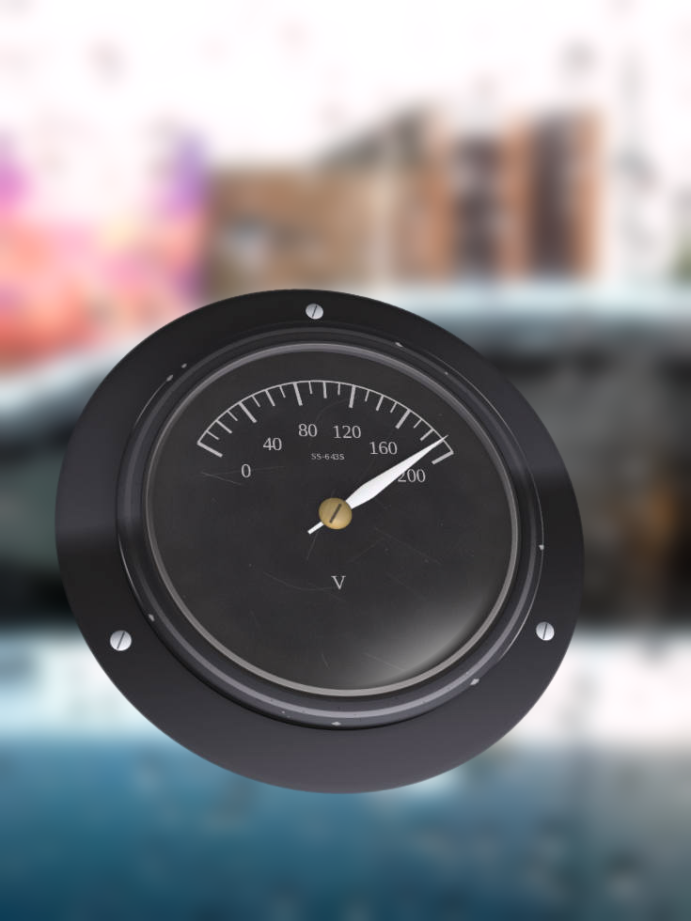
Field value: 190 V
